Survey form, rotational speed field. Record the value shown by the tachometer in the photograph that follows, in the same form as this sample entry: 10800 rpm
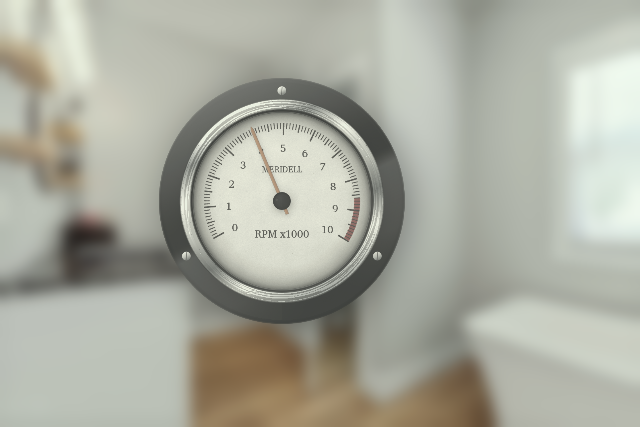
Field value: 4000 rpm
